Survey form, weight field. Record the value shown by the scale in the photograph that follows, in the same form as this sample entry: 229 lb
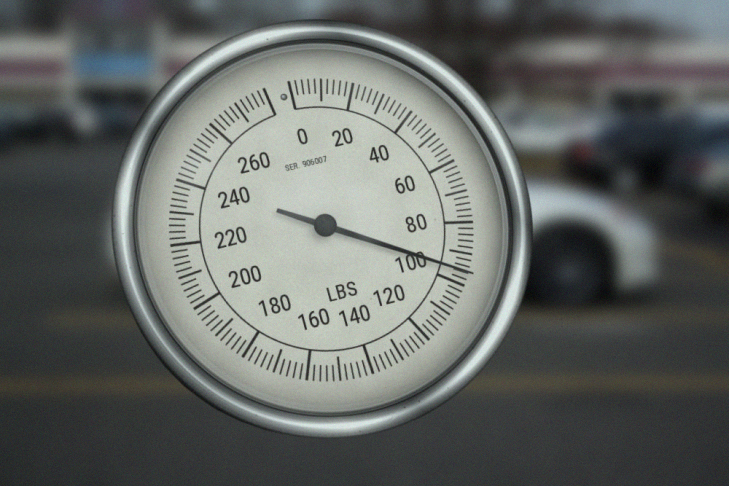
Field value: 96 lb
